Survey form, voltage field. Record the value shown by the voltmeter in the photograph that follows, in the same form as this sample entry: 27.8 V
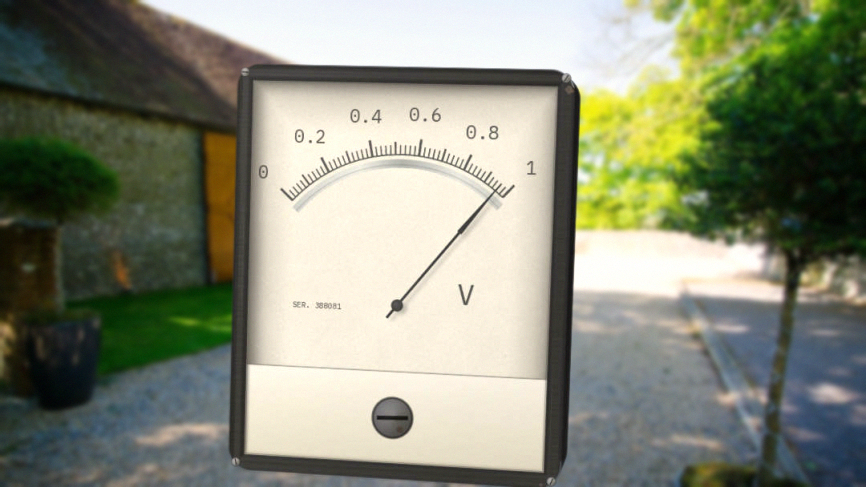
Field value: 0.96 V
